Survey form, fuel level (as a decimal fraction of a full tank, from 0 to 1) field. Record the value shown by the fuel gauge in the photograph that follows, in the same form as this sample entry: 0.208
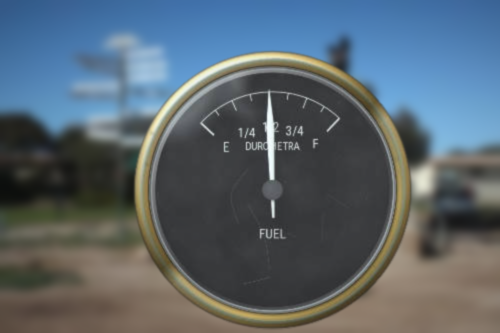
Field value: 0.5
